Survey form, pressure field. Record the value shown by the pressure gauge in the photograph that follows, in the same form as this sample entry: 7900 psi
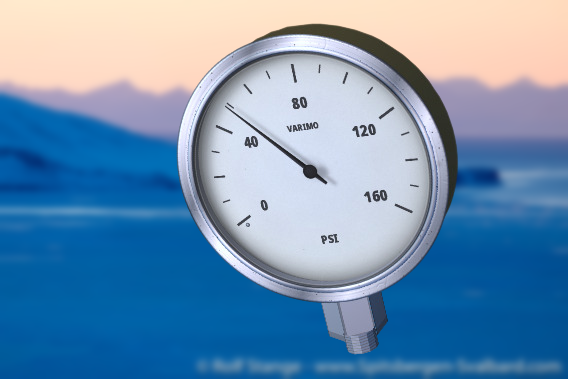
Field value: 50 psi
